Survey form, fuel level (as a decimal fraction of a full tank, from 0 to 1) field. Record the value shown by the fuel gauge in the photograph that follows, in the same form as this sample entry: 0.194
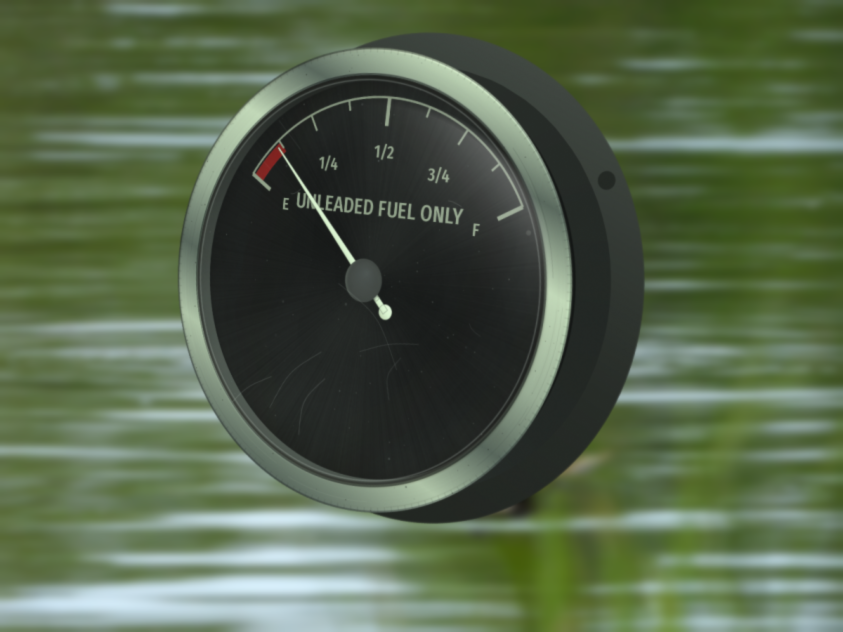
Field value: 0.125
